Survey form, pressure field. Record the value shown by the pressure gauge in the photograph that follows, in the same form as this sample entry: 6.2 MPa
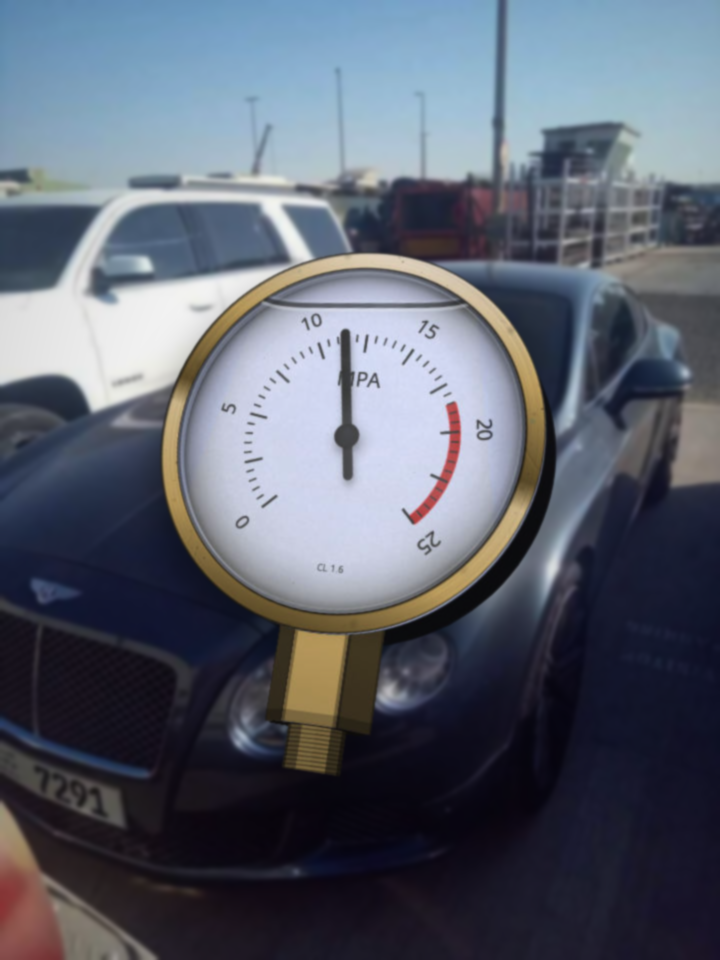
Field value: 11.5 MPa
